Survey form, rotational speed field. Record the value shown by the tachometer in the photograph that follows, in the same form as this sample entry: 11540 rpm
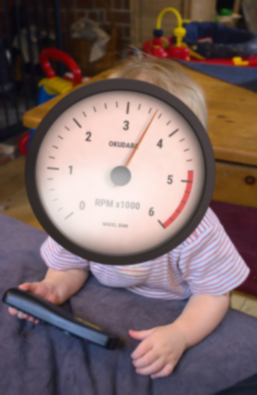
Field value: 3500 rpm
